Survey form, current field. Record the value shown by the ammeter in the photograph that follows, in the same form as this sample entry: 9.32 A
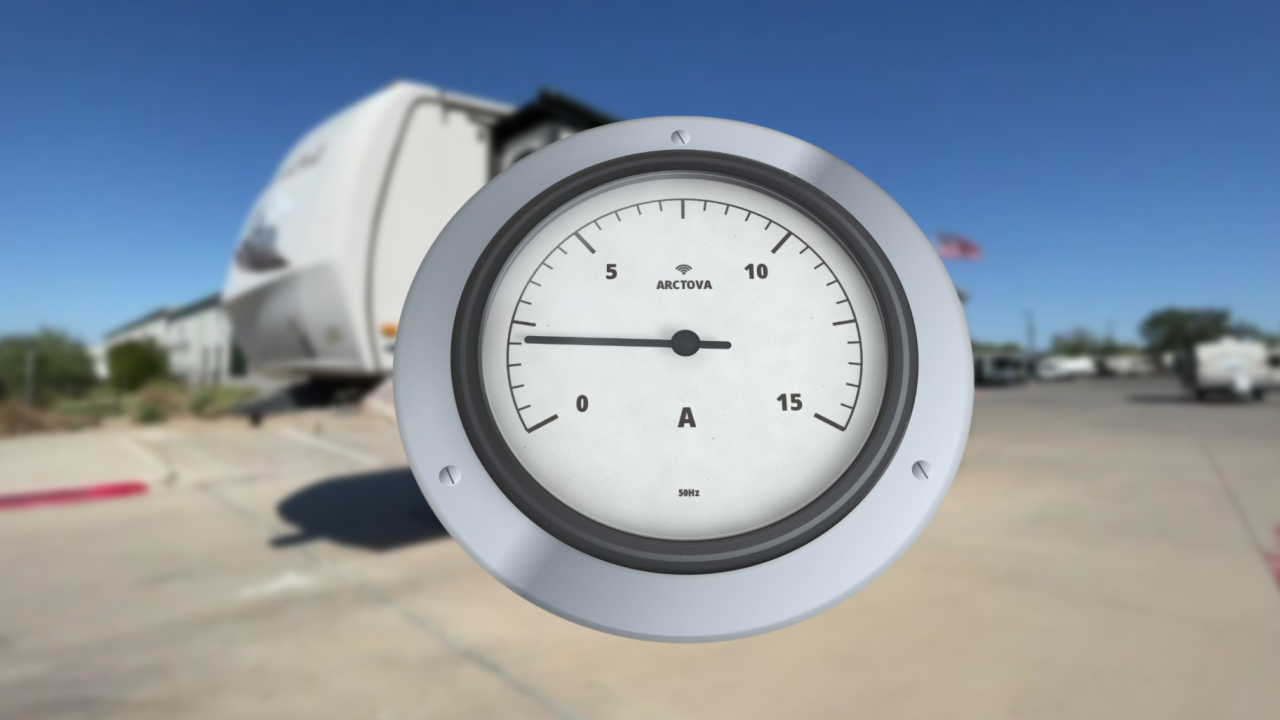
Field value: 2 A
